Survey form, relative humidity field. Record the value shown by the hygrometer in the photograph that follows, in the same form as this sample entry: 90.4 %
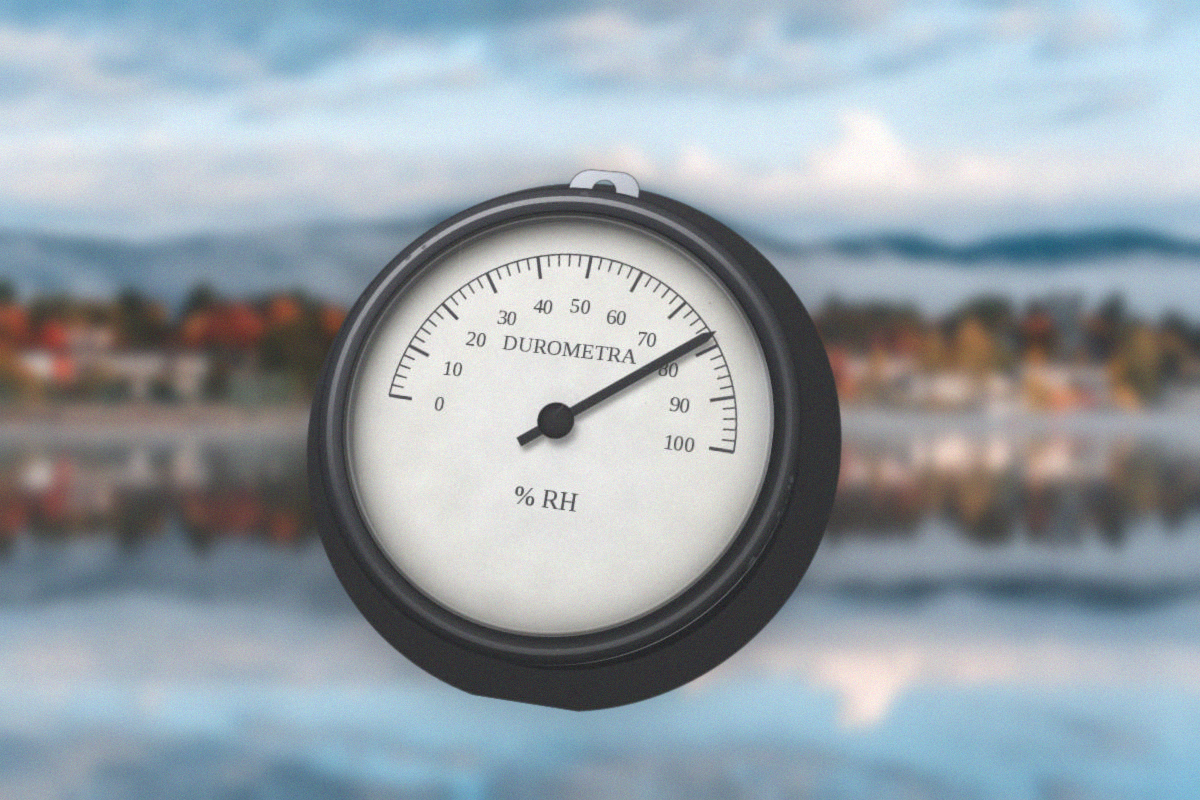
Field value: 78 %
